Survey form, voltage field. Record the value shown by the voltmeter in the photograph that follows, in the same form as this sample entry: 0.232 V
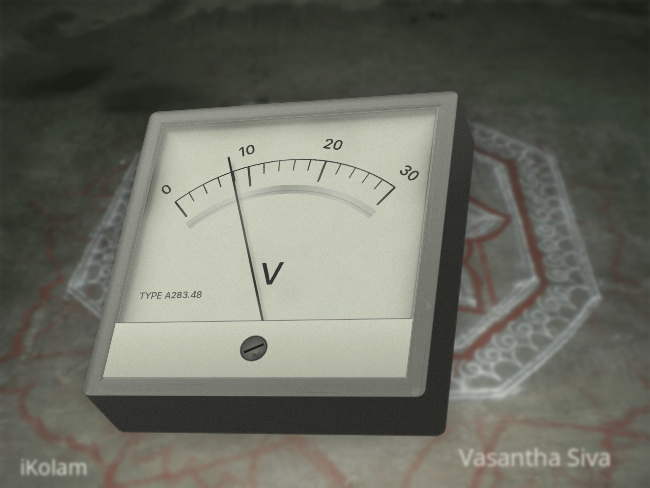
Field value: 8 V
